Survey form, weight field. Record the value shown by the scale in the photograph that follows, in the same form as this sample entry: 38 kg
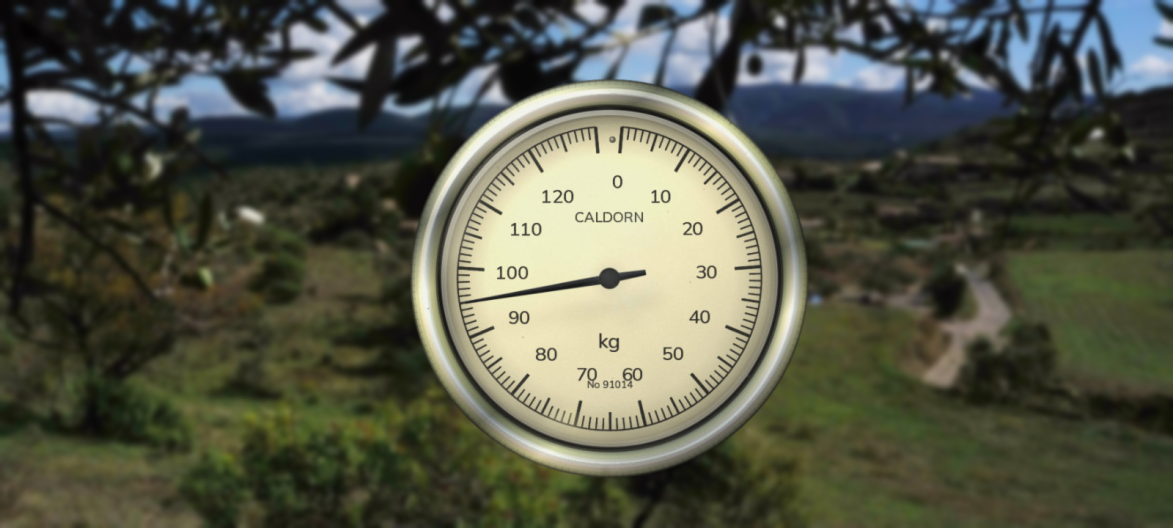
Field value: 95 kg
